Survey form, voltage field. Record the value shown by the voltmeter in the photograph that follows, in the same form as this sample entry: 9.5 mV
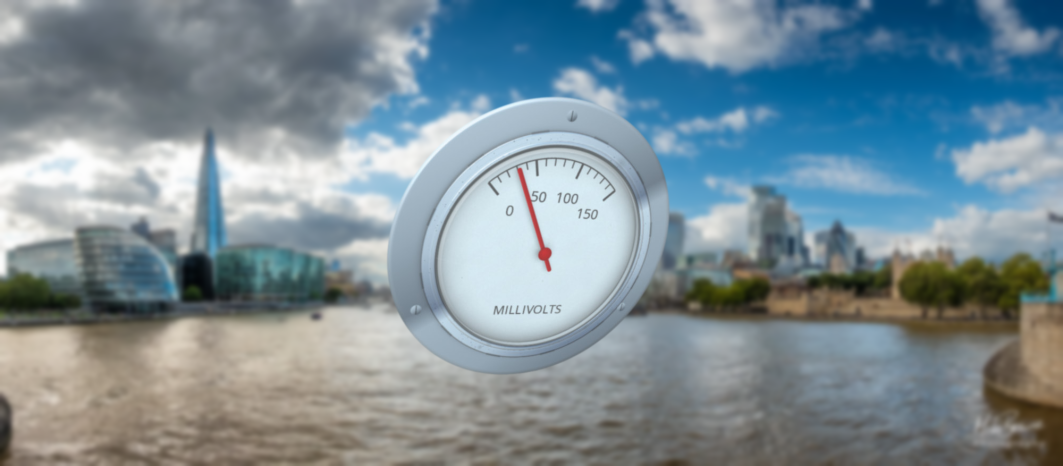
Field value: 30 mV
